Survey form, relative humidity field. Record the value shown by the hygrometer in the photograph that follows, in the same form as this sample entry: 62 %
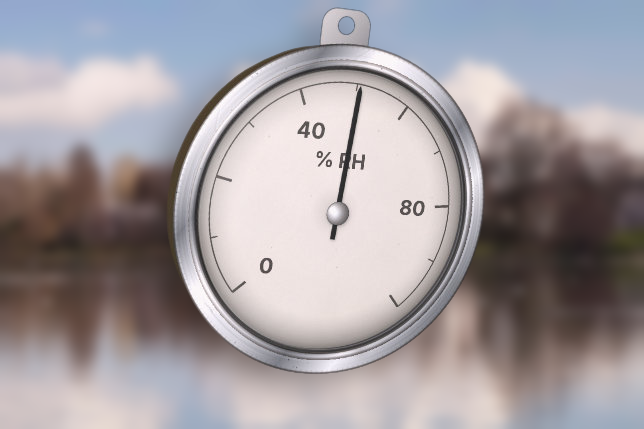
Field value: 50 %
